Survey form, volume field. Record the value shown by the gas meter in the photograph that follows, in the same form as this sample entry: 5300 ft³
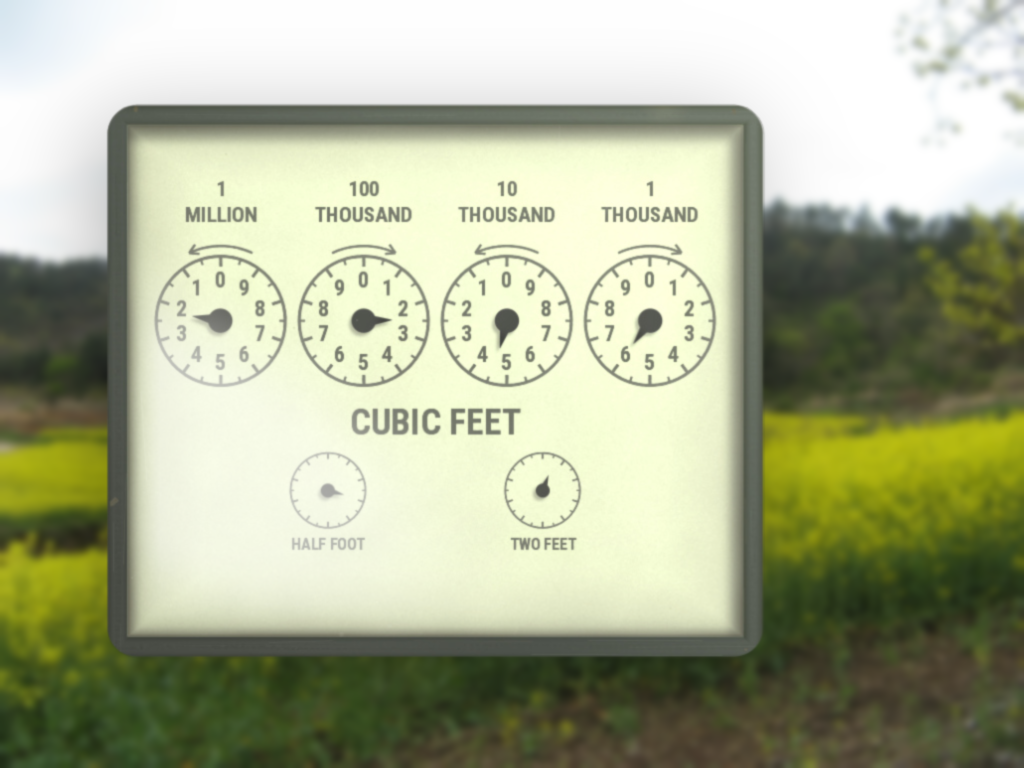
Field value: 224600 ft³
